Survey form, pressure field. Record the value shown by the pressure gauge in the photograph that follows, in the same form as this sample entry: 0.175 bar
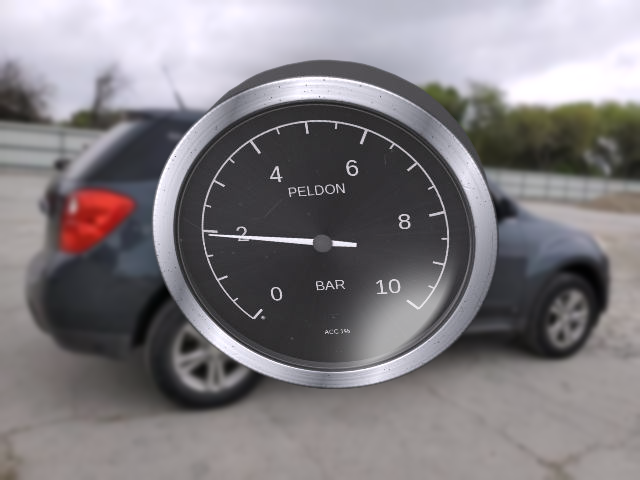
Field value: 2 bar
